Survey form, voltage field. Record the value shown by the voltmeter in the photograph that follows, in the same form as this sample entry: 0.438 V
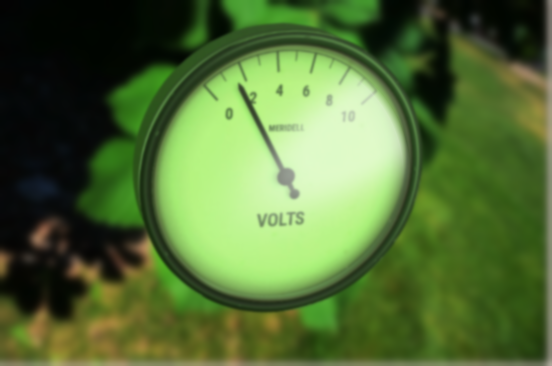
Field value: 1.5 V
